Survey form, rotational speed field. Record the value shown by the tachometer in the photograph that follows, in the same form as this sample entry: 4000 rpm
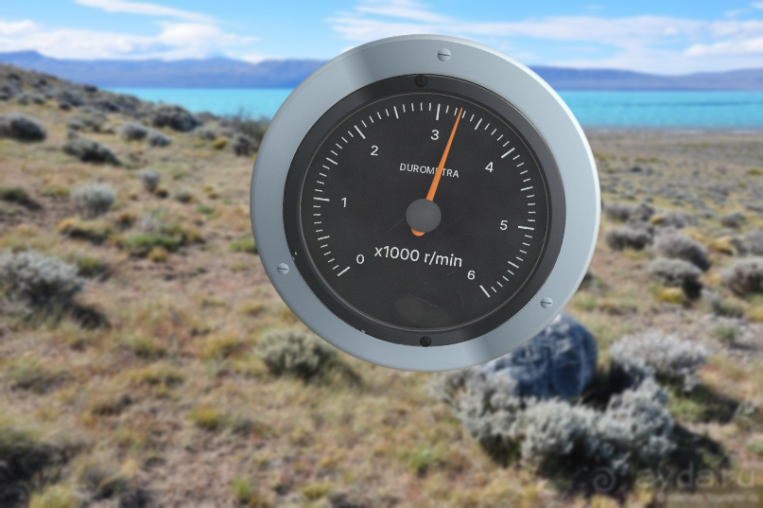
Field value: 3250 rpm
